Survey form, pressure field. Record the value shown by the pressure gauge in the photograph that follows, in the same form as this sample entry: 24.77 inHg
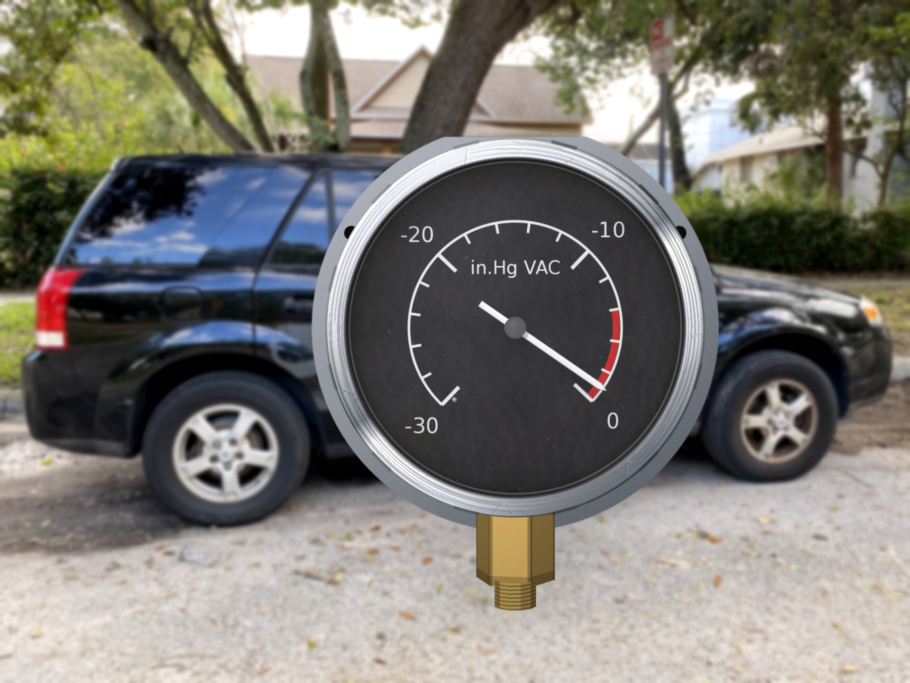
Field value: -1 inHg
